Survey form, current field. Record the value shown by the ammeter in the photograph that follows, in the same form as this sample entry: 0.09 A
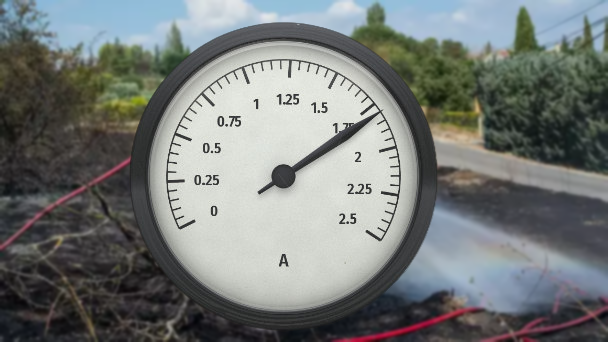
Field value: 1.8 A
